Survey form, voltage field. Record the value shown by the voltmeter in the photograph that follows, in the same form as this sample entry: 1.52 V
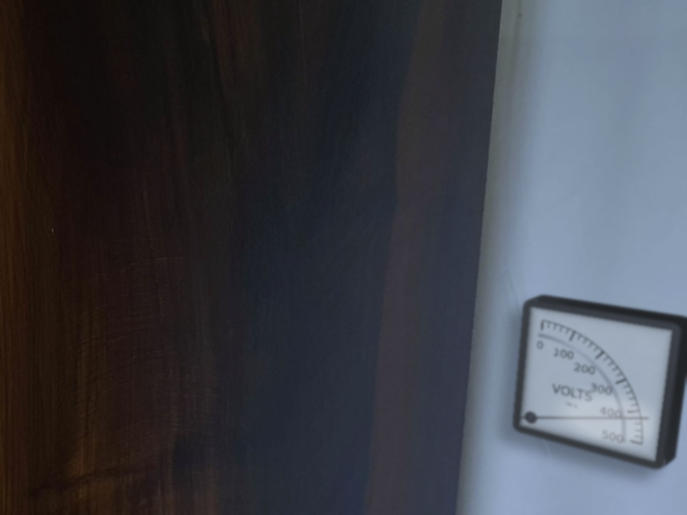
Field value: 420 V
